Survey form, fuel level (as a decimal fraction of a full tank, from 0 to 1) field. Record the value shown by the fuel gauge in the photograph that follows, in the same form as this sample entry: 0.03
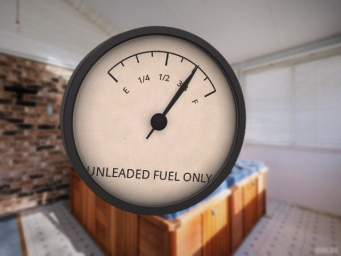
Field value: 0.75
